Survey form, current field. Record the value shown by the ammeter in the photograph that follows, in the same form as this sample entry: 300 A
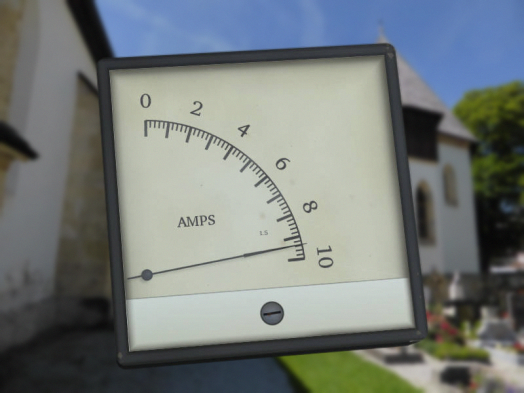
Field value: 9.4 A
